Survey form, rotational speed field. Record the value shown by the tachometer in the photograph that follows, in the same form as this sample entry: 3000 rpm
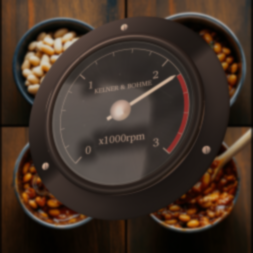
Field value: 2200 rpm
